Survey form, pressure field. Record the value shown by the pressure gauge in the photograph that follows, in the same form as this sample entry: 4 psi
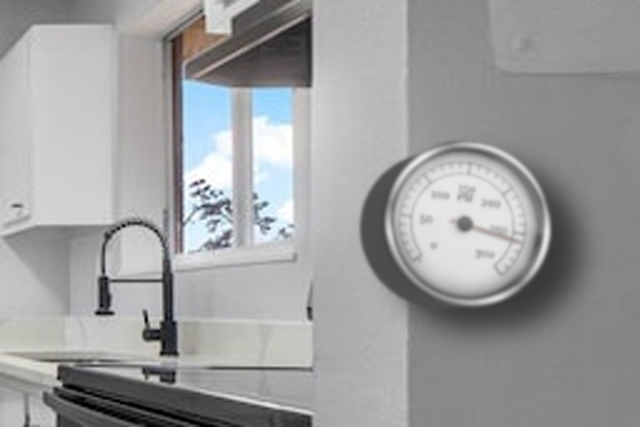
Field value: 260 psi
